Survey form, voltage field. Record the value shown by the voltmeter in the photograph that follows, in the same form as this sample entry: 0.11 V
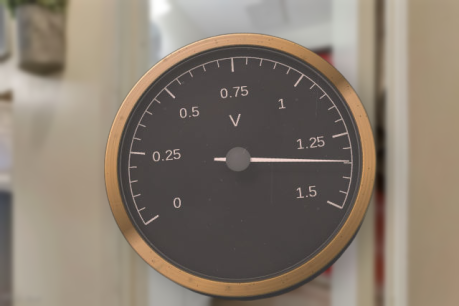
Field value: 1.35 V
